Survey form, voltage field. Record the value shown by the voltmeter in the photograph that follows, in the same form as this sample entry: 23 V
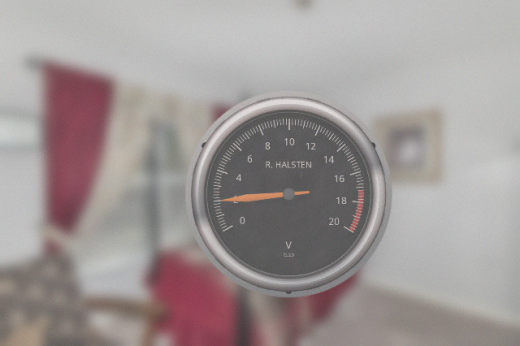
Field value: 2 V
